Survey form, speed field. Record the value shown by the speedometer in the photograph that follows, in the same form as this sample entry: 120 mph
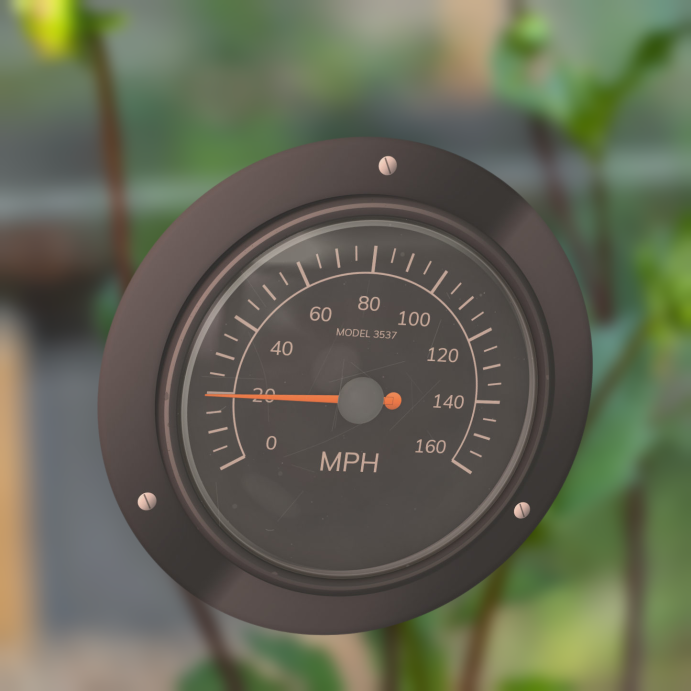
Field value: 20 mph
